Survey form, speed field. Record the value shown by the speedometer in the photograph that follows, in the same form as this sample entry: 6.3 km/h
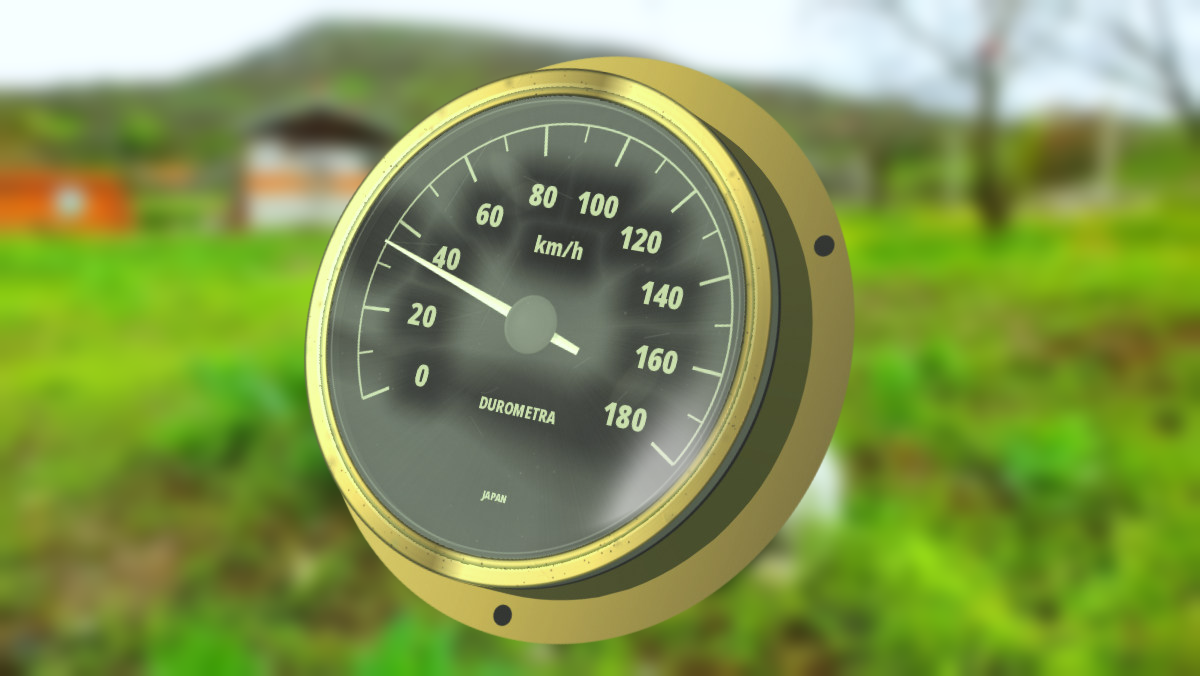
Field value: 35 km/h
